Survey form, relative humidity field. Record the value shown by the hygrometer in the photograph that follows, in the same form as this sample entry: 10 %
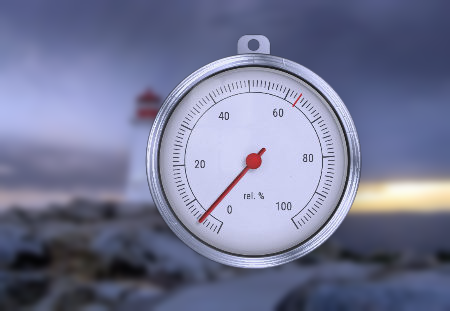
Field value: 5 %
